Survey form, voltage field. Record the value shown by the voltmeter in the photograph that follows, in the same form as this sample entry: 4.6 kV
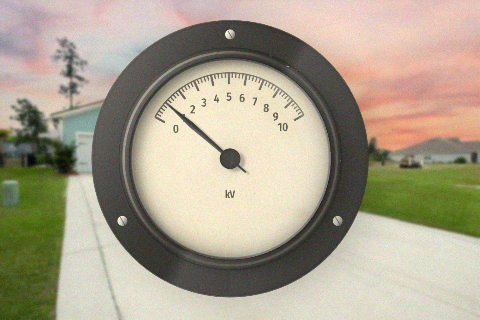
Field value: 1 kV
